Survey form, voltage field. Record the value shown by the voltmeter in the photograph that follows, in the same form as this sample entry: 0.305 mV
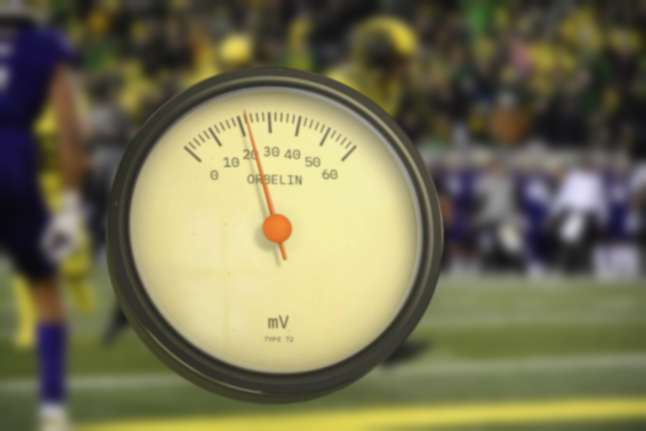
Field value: 22 mV
